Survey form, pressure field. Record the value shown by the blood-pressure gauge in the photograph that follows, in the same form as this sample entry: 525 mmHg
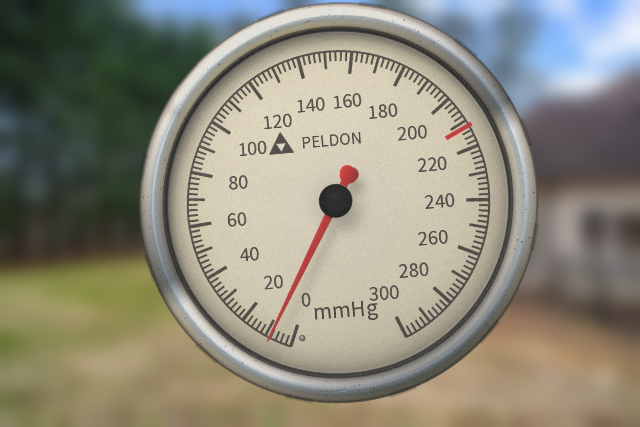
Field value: 8 mmHg
